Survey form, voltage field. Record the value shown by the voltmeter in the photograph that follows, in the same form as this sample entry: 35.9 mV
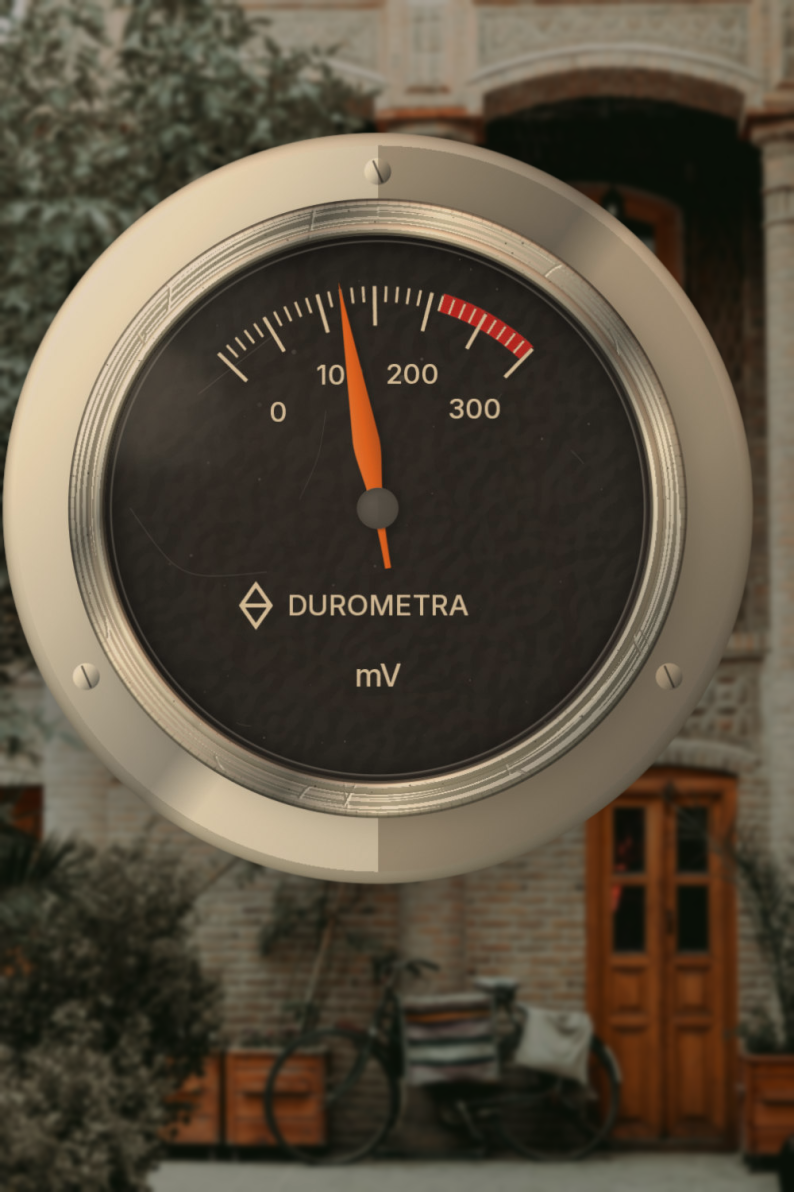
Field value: 120 mV
